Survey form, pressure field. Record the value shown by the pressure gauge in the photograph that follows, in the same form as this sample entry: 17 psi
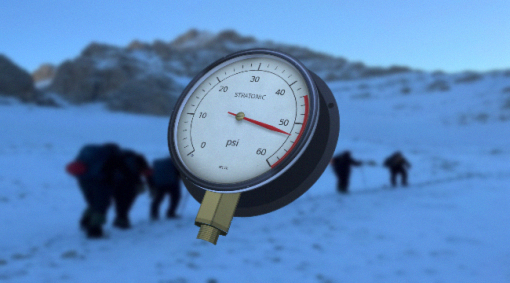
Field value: 53 psi
